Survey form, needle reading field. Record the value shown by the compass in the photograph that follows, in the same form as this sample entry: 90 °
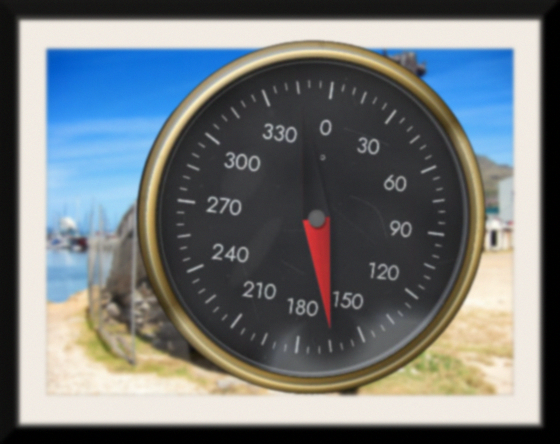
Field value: 165 °
